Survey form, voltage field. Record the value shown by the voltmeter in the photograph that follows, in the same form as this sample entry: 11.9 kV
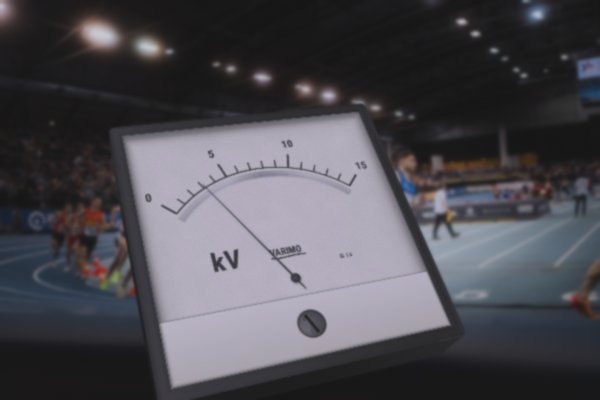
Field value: 3 kV
